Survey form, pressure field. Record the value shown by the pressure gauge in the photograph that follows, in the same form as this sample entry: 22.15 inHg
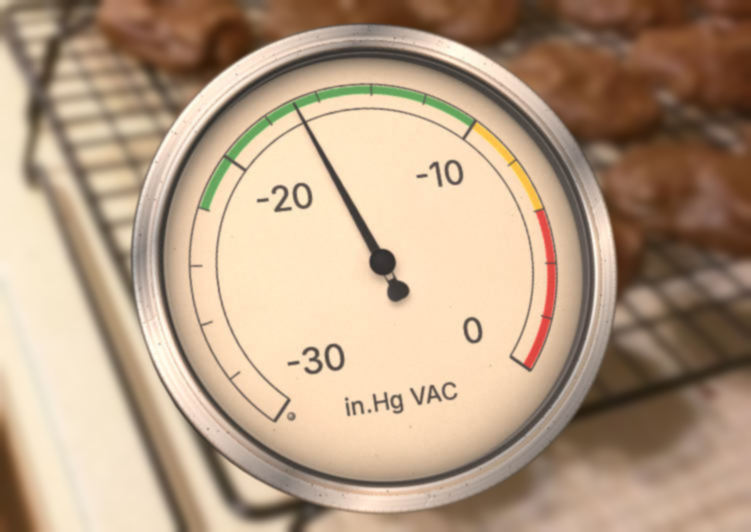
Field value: -17 inHg
